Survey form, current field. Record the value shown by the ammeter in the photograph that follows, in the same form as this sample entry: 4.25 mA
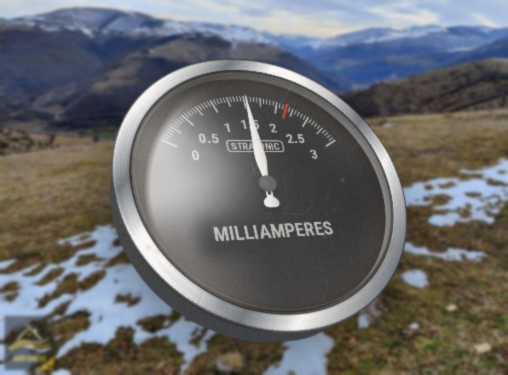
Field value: 1.5 mA
